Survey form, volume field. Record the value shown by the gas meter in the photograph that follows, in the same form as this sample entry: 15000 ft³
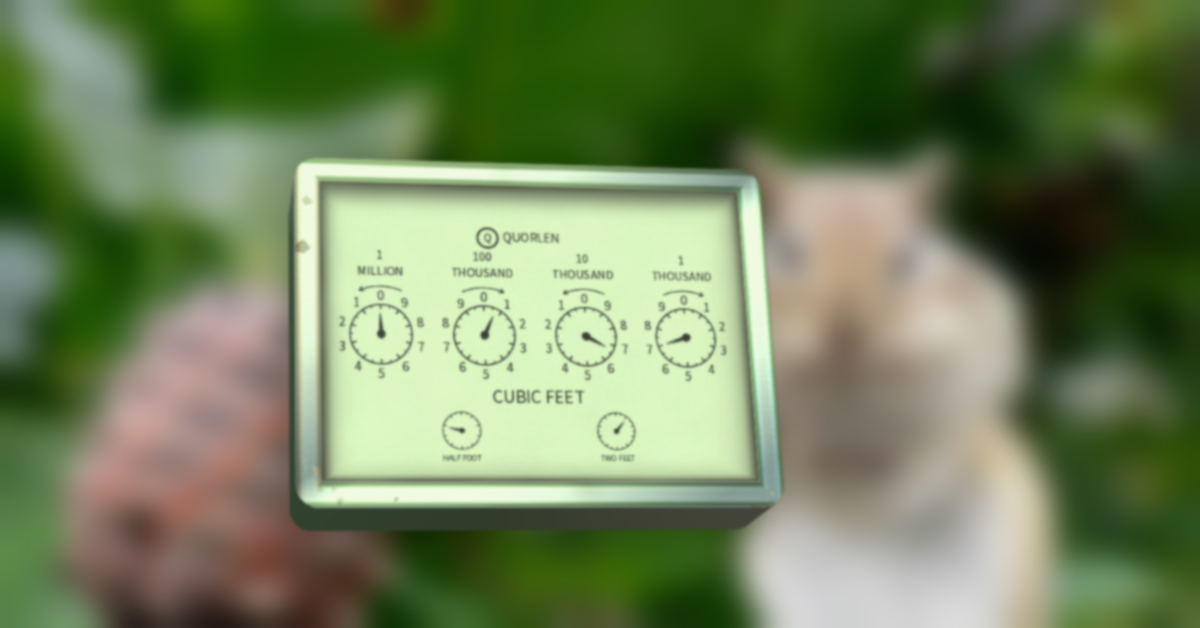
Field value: 6700 ft³
